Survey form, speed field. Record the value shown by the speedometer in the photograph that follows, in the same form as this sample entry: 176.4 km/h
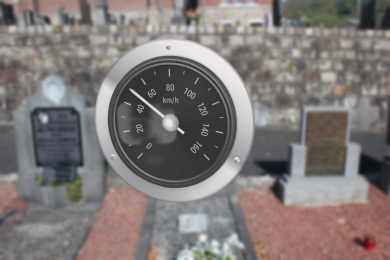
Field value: 50 km/h
